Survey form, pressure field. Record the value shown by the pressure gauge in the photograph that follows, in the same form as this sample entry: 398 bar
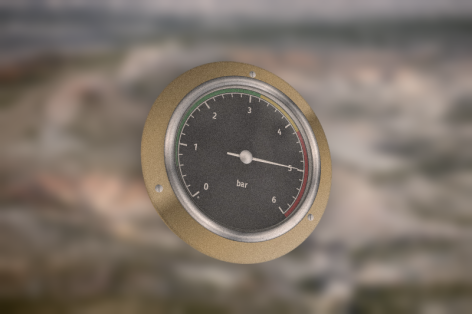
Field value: 5 bar
